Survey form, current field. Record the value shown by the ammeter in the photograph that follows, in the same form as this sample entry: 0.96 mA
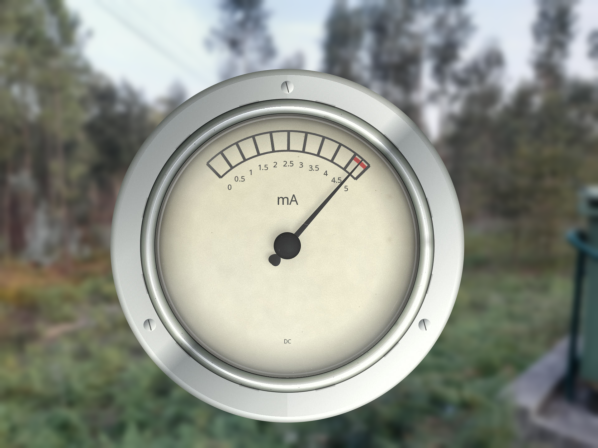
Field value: 4.75 mA
